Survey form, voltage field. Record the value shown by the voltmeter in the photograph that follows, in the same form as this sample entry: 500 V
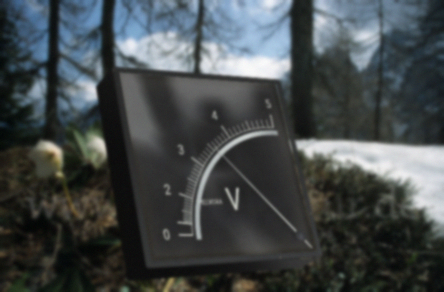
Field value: 3.5 V
